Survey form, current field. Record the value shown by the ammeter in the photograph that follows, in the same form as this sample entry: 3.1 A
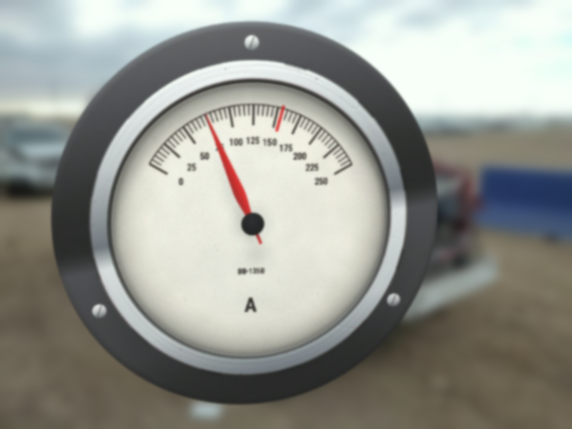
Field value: 75 A
